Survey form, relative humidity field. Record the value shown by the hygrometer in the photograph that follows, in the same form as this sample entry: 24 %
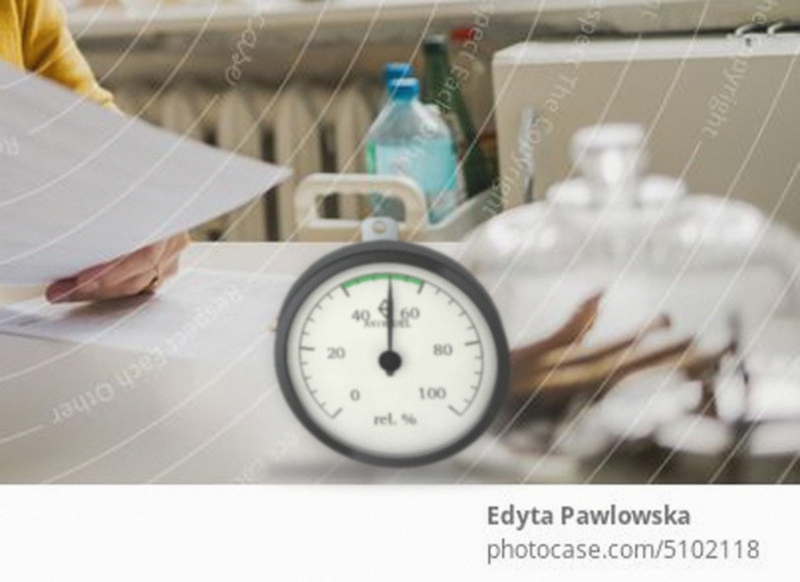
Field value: 52 %
